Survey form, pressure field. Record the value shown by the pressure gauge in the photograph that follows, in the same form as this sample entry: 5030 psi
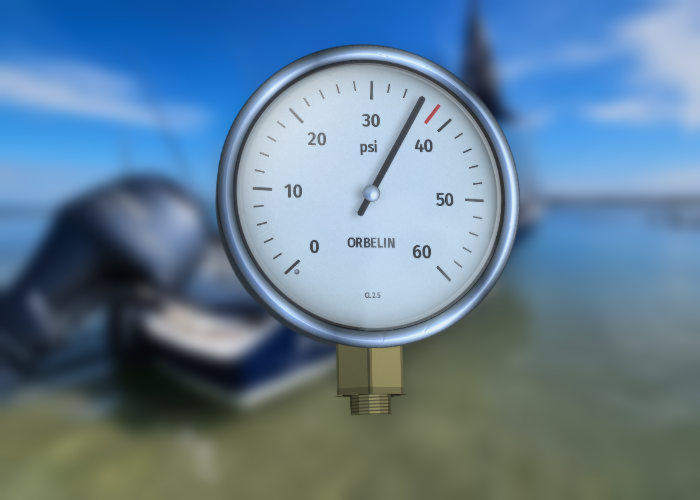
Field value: 36 psi
